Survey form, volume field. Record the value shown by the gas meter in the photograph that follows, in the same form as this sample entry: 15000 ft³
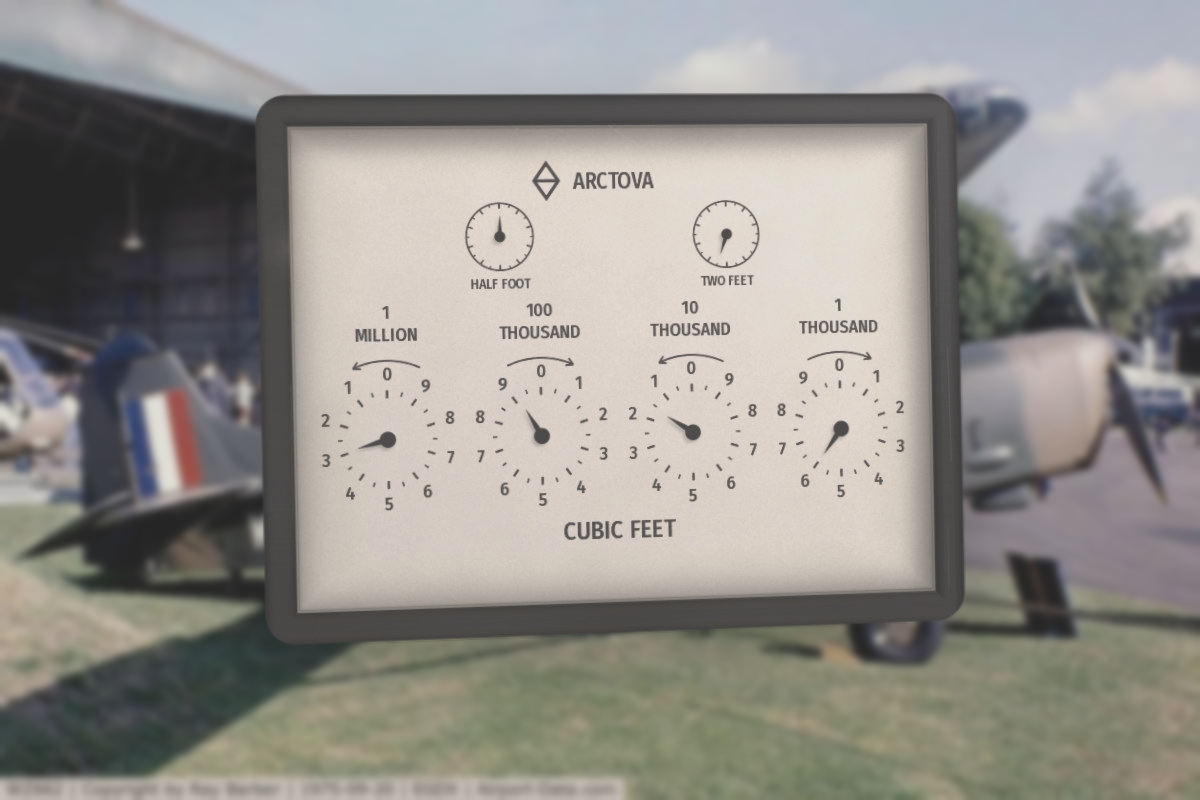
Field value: 291600 ft³
